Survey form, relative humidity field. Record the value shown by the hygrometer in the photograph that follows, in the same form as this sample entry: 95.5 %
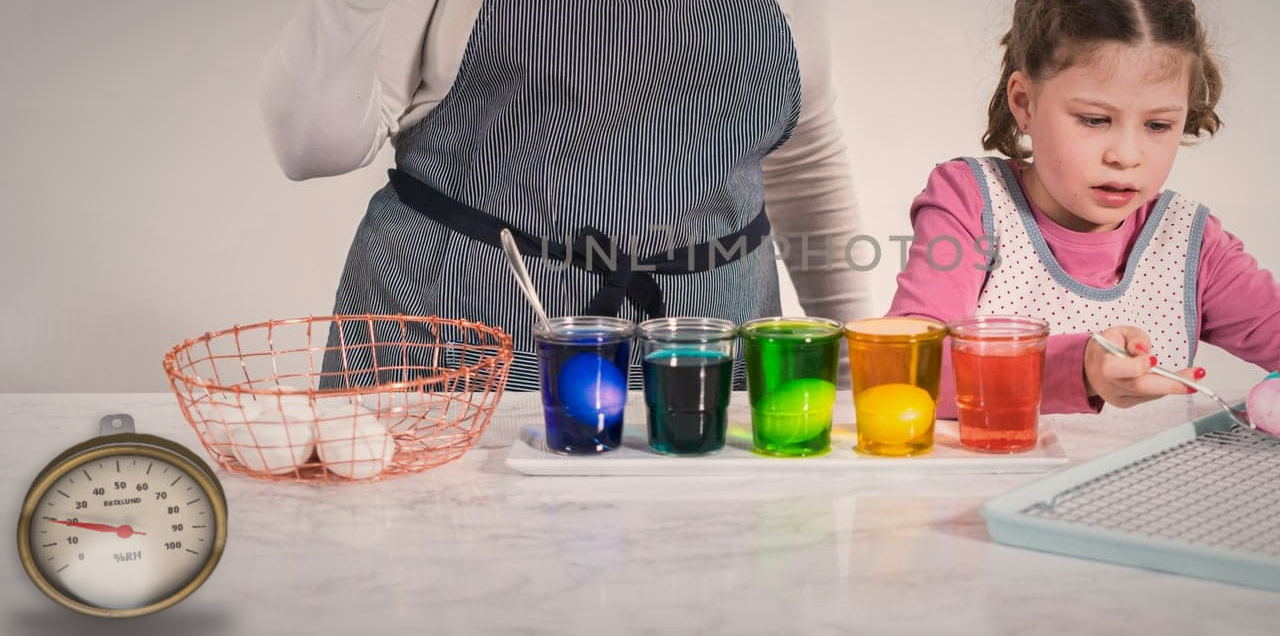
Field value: 20 %
